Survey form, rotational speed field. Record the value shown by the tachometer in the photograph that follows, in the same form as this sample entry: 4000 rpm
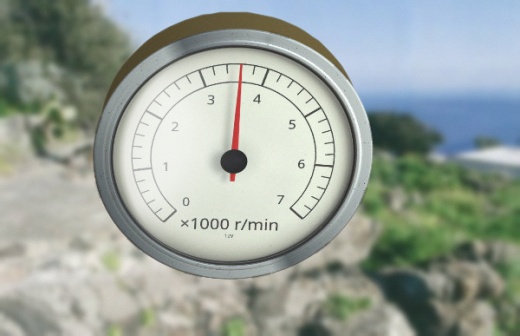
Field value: 3600 rpm
